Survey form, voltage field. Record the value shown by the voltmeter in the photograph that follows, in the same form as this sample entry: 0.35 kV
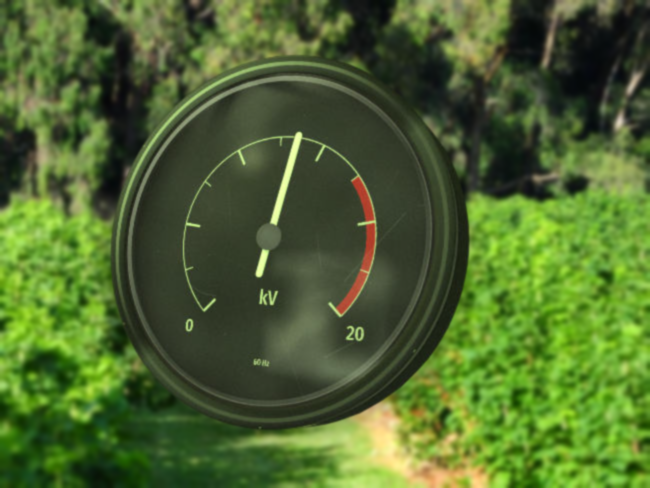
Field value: 11 kV
